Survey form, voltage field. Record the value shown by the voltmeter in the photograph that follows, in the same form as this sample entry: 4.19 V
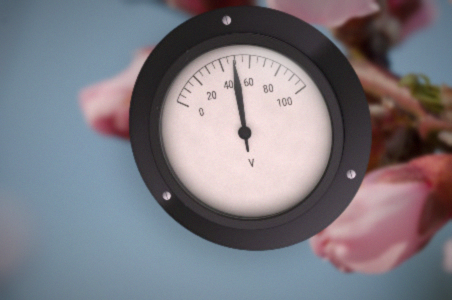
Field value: 50 V
